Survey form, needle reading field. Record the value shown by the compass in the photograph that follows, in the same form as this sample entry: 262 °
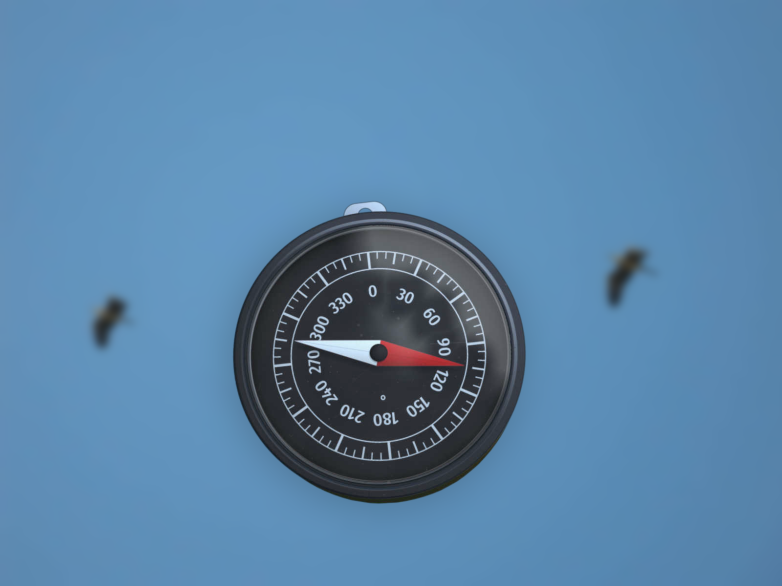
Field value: 105 °
